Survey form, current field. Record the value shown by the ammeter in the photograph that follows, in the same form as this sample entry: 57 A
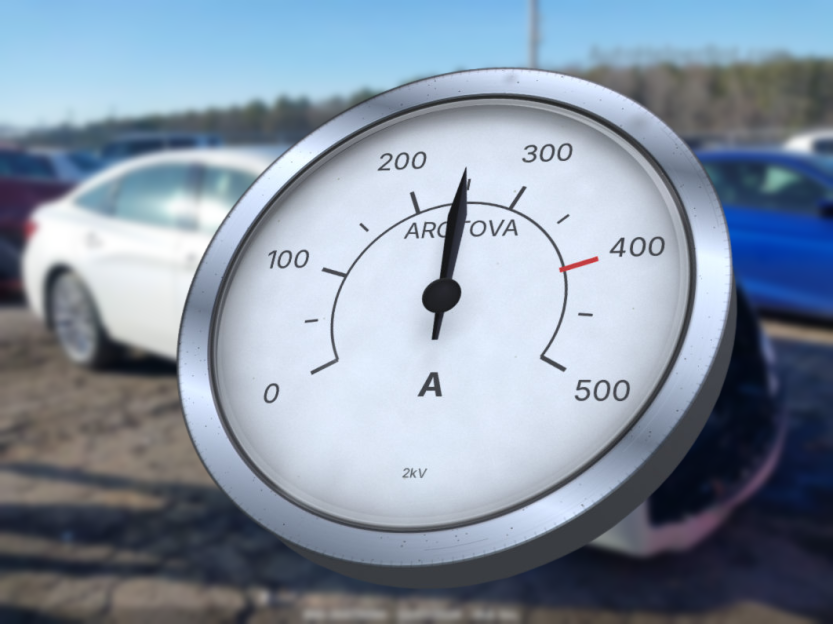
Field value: 250 A
